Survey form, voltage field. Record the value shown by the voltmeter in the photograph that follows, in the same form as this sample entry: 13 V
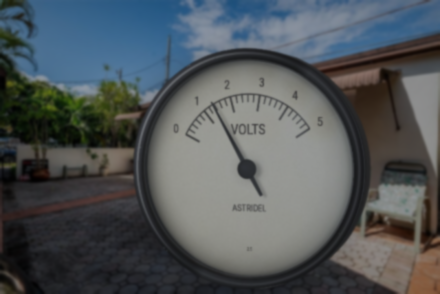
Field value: 1.4 V
